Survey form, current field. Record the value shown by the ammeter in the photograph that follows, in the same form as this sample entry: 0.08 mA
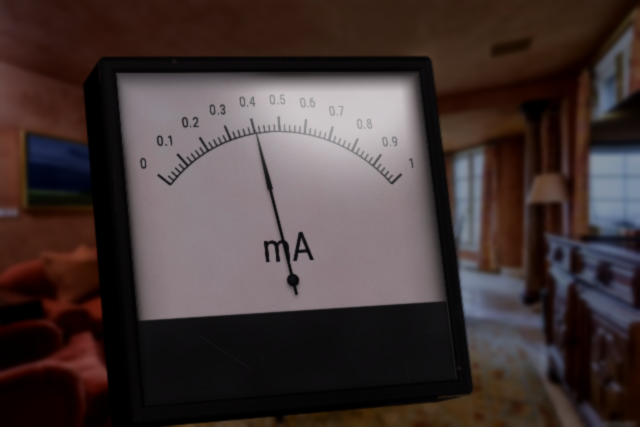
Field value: 0.4 mA
